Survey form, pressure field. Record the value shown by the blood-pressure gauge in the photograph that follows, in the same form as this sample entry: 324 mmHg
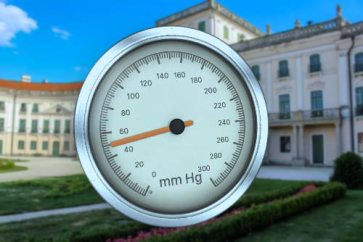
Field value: 50 mmHg
